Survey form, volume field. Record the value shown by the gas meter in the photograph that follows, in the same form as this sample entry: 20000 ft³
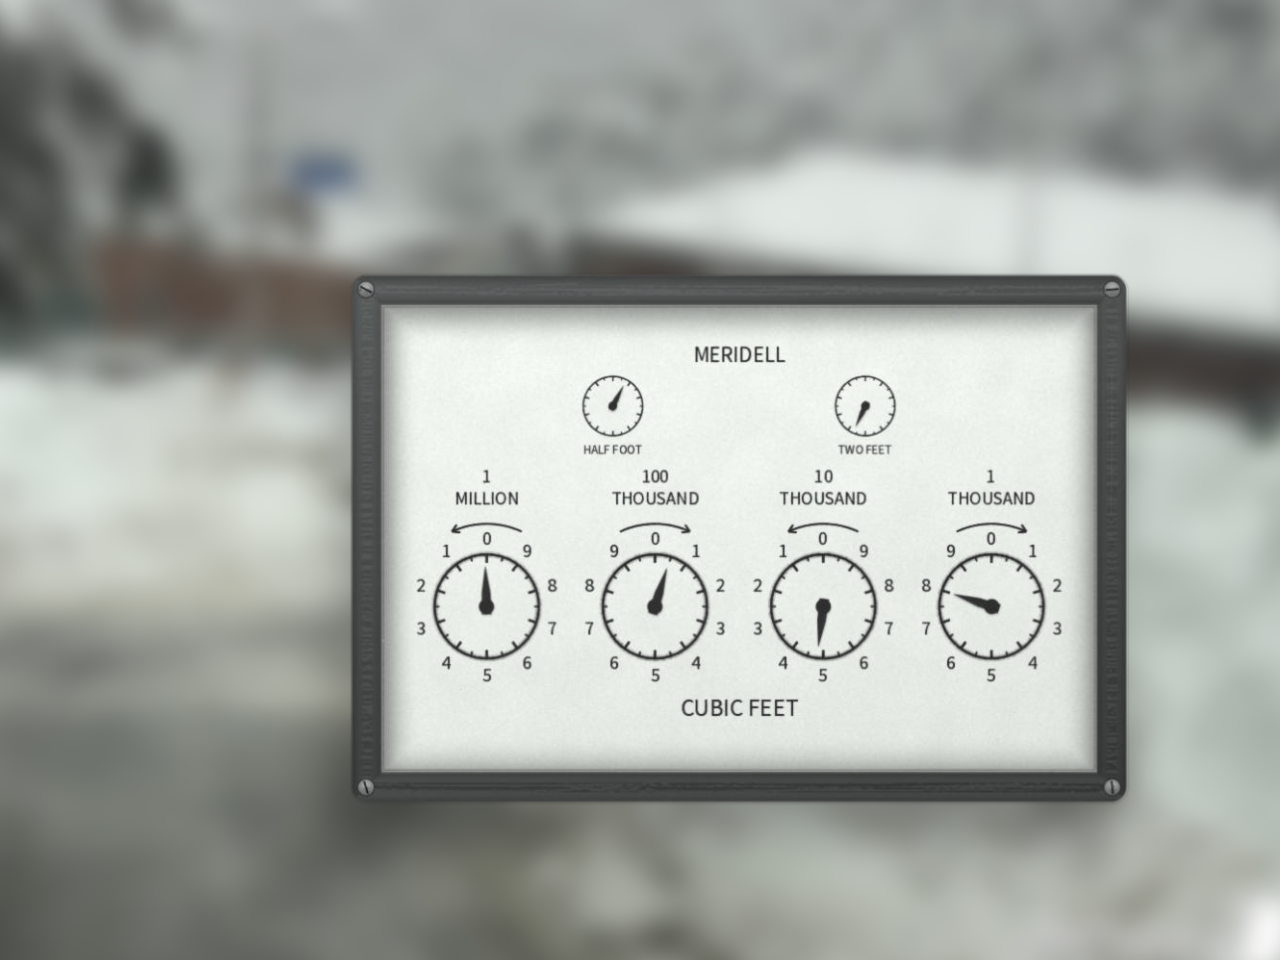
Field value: 4800 ft³
